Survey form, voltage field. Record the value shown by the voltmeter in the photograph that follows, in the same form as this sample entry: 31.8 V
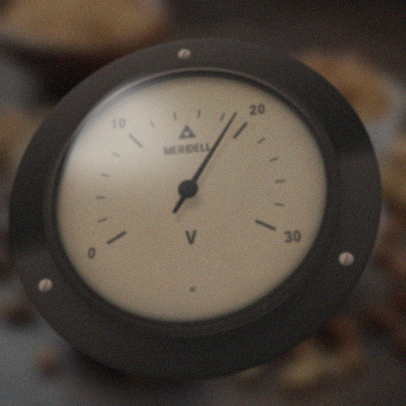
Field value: 19 V
